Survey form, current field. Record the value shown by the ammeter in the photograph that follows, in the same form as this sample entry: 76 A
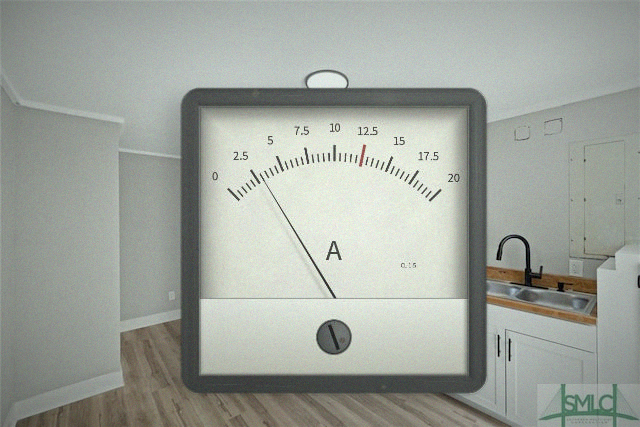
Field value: 3 A
